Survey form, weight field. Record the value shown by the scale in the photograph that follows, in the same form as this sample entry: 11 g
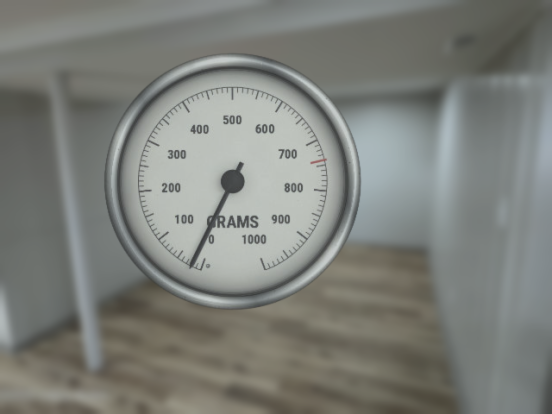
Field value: 20 g
